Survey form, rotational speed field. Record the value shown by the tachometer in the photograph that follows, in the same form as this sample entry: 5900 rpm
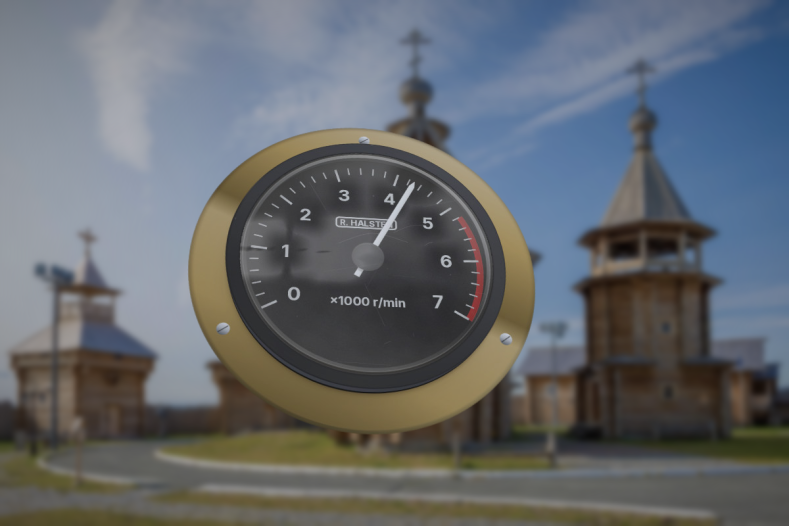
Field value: 4300 rpm
